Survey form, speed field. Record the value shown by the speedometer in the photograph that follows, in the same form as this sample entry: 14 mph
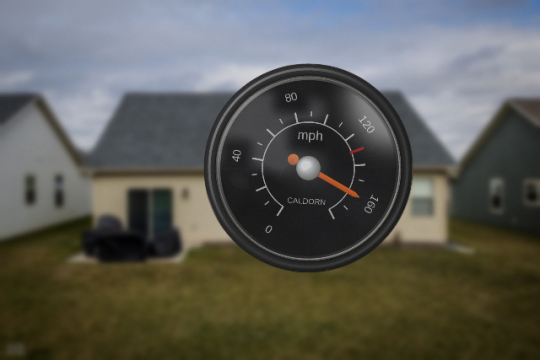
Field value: 160 mph
